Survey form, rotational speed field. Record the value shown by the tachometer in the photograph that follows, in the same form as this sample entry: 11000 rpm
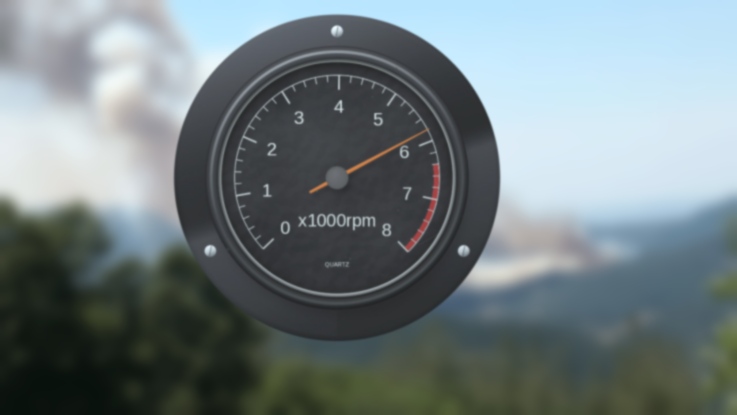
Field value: 5800 rpm
